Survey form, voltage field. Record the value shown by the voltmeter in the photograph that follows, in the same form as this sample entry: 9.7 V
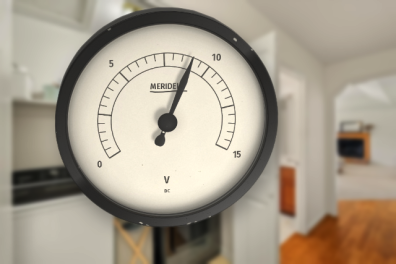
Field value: 9 V
